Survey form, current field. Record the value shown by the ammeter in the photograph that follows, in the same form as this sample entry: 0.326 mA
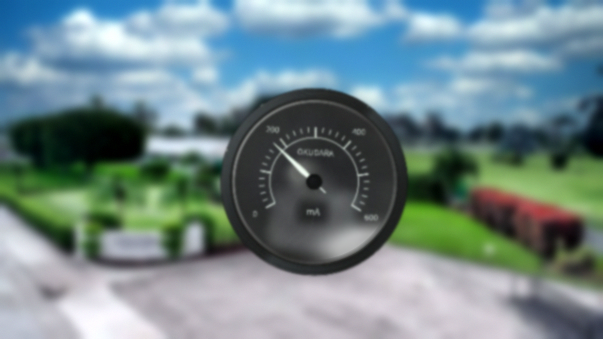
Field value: 180 mA
